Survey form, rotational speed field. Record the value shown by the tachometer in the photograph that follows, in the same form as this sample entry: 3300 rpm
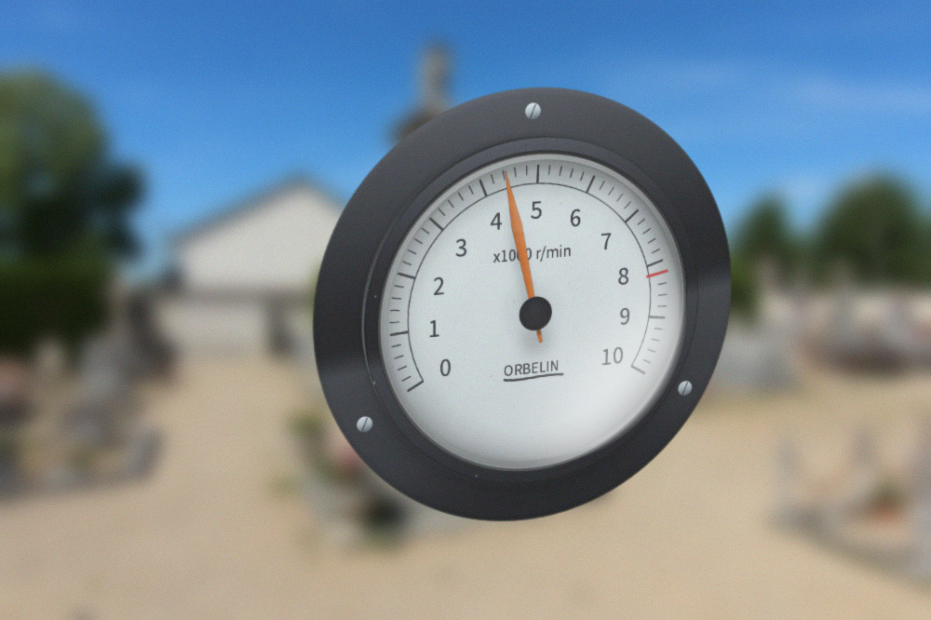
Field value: 4400 rpm
